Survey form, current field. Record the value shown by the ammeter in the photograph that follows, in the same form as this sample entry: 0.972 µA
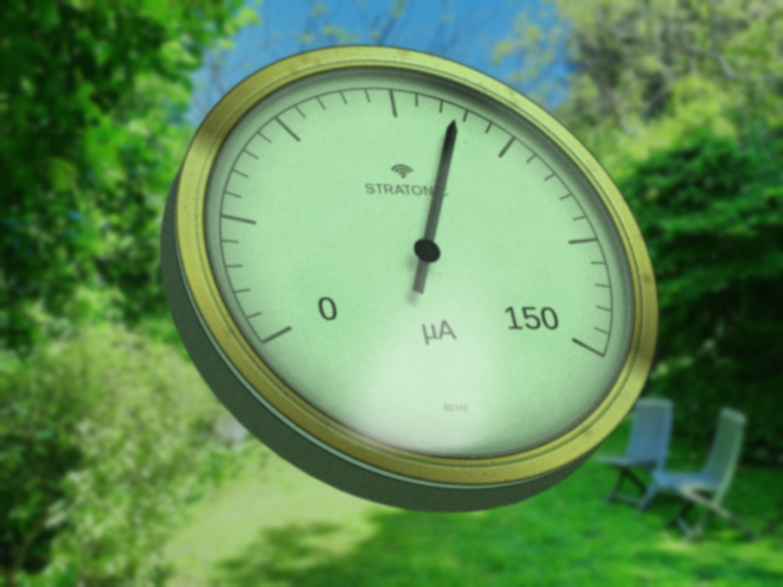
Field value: 87.5 µA
